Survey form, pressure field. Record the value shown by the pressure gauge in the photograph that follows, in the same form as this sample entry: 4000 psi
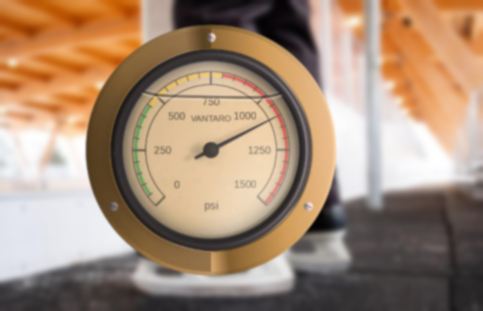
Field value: 1100 psi
